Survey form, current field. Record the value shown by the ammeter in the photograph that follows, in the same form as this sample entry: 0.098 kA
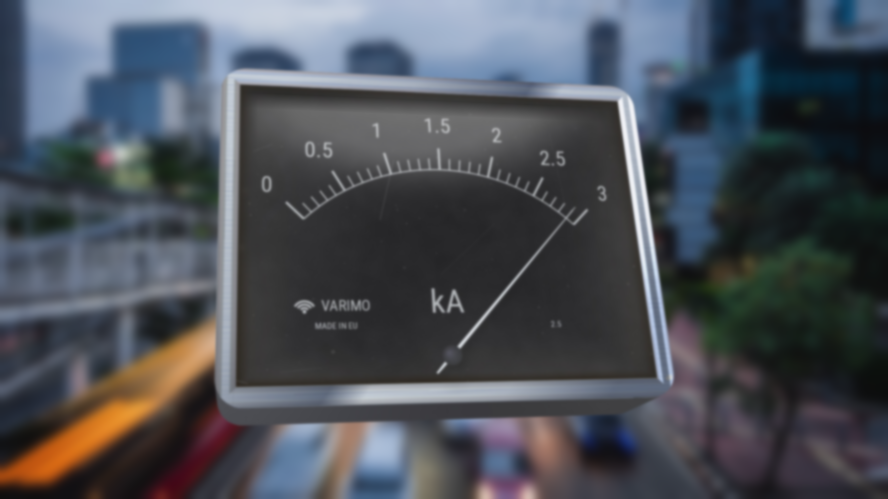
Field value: 2.9 kA
